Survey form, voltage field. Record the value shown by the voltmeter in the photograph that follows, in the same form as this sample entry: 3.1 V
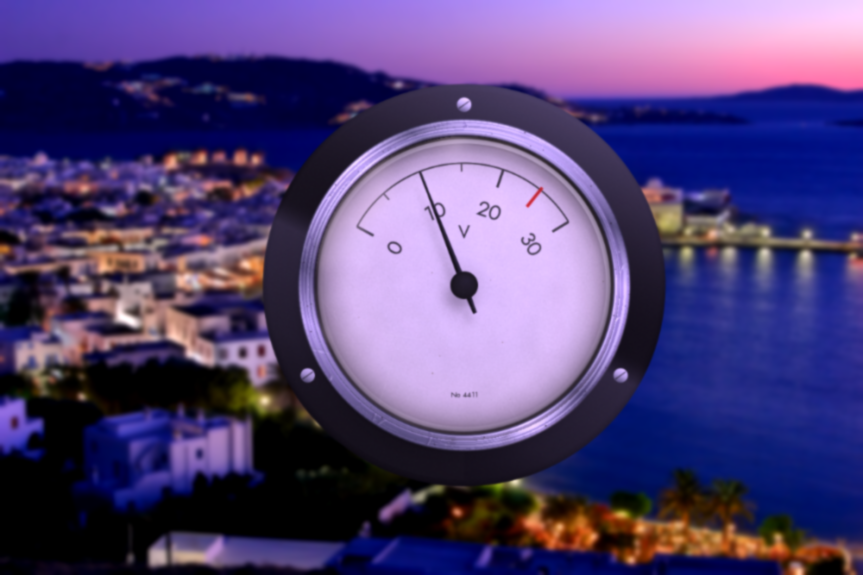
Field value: 10 V
